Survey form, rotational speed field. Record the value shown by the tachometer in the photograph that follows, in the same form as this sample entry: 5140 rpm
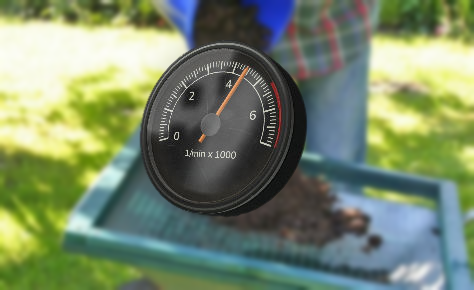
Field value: 4500 rpm
